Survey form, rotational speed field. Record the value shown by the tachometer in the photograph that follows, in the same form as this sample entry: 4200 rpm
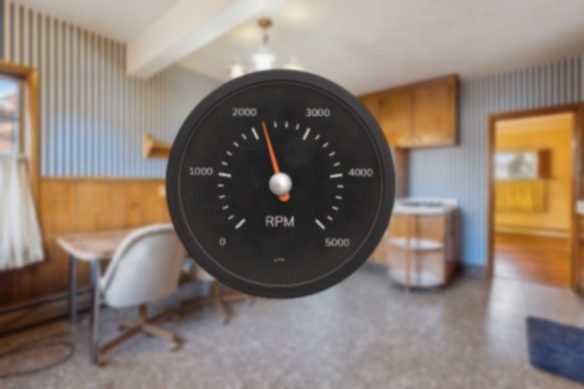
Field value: 2200 rpm
